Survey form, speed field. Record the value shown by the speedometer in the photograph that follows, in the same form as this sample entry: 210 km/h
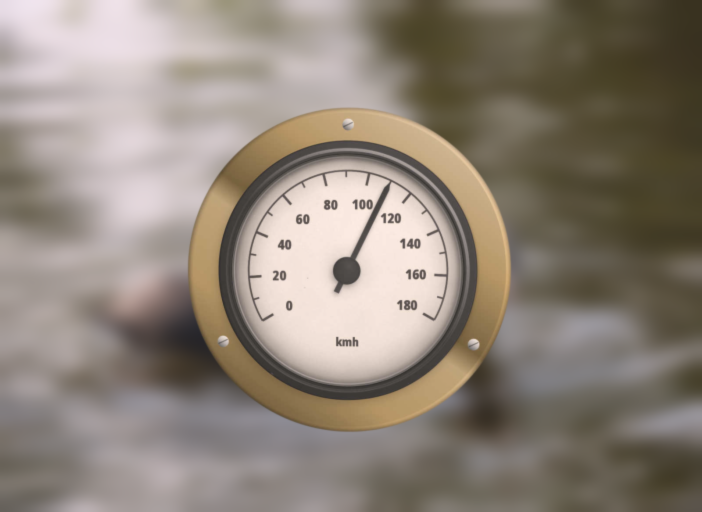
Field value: 110 km/h
